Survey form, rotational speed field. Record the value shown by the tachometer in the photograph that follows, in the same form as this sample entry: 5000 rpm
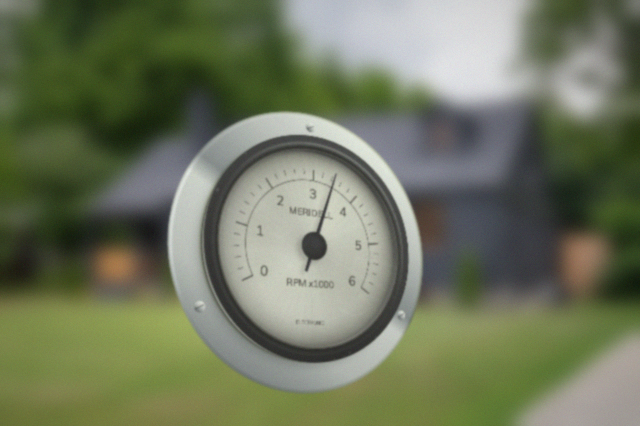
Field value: 3400 rpm
